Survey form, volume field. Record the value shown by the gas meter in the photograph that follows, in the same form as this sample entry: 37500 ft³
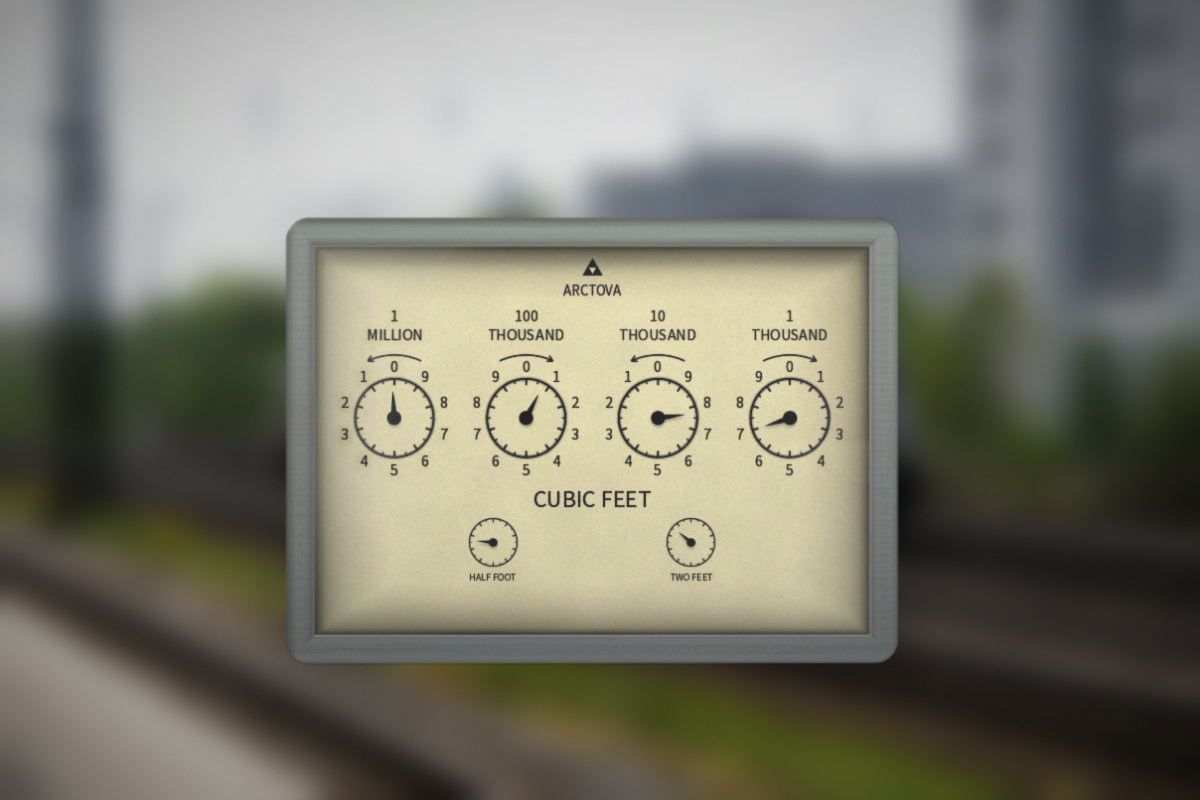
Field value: 7700 ft³
